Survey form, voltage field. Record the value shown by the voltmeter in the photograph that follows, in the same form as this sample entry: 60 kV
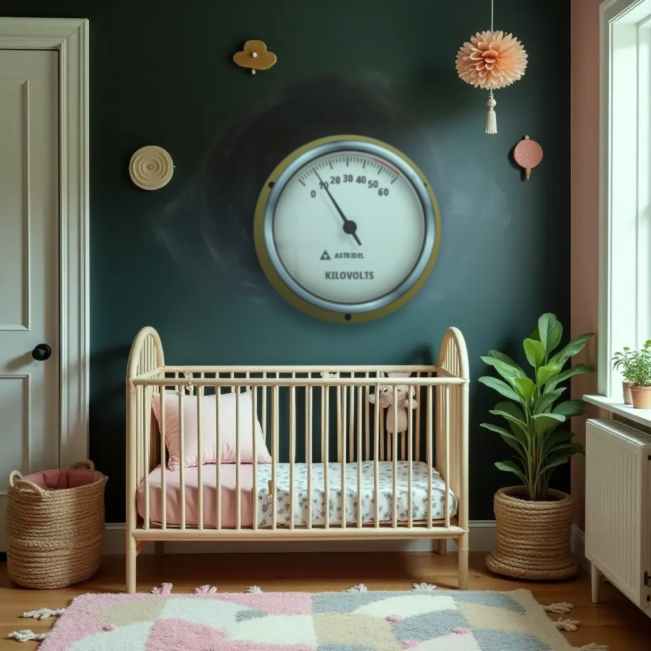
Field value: 10 kV
